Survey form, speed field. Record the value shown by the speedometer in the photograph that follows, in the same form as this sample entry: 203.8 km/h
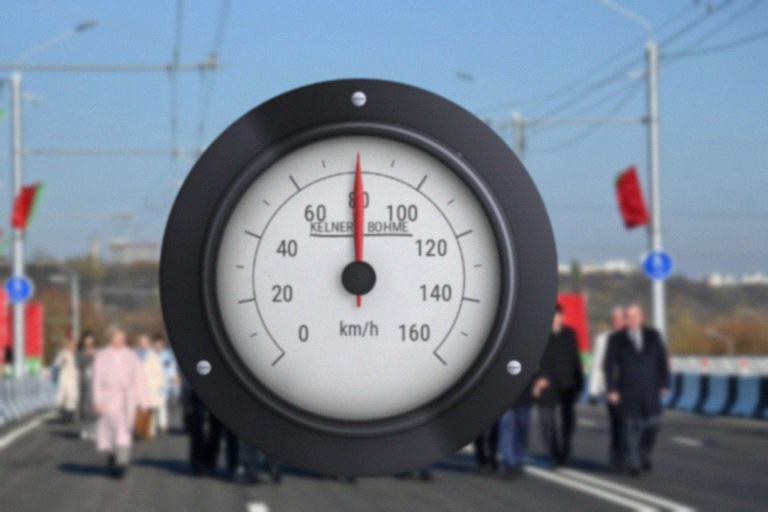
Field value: 80 km/h
